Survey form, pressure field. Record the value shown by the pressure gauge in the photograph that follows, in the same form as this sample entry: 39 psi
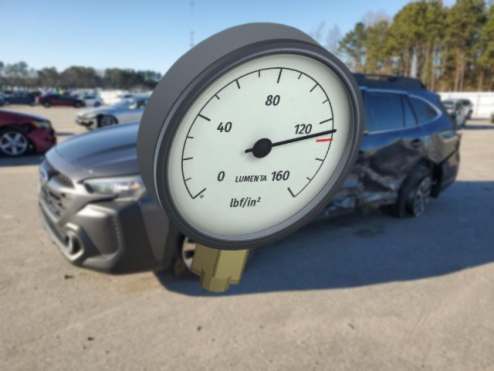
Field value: 125 psi
